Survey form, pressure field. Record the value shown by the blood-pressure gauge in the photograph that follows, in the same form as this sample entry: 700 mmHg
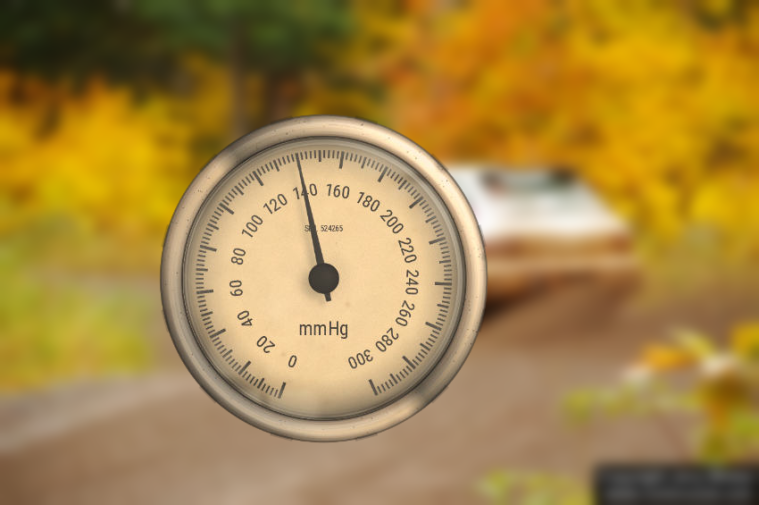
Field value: 140 mmHg
